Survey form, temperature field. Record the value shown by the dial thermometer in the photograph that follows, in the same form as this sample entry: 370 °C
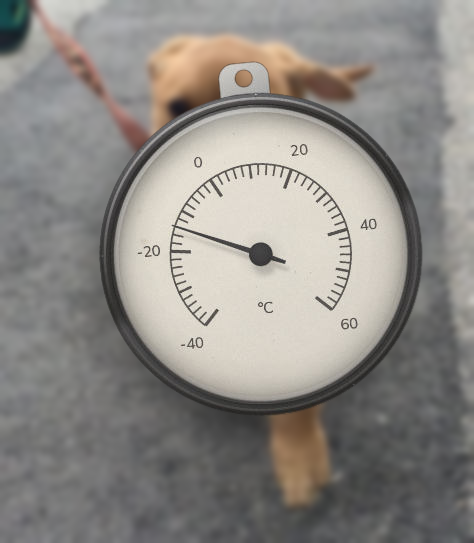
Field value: -14 °C
